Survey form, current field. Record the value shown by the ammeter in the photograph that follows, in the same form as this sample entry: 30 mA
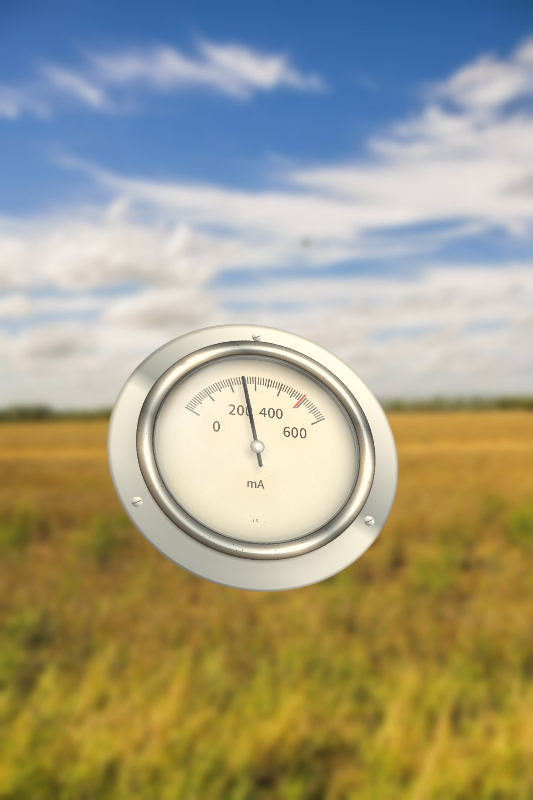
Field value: 250 mA
